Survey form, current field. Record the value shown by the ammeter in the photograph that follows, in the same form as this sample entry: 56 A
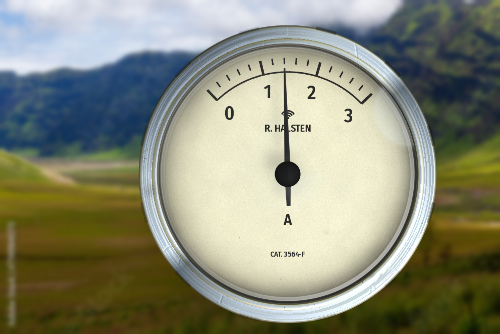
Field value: 1.4 A
